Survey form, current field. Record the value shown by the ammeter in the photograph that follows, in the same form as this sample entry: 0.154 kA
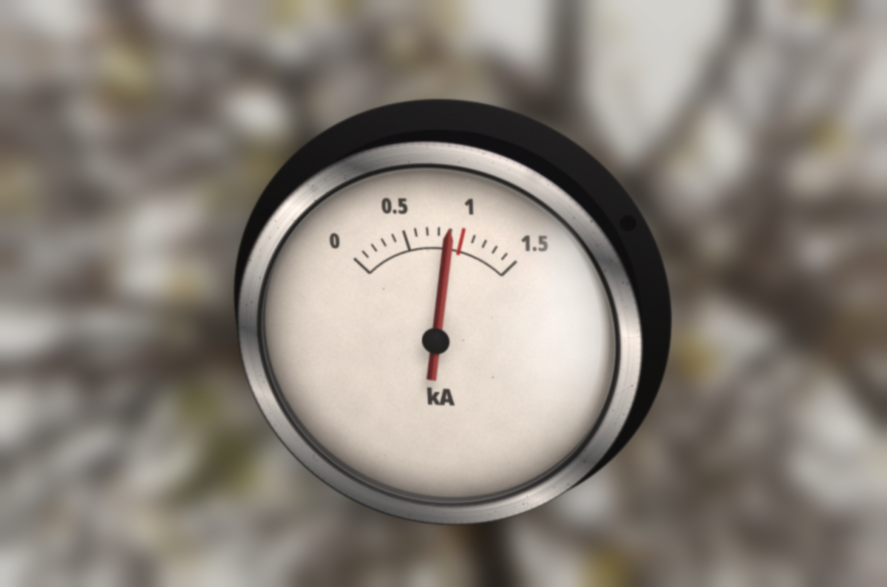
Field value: 0.9 kA
